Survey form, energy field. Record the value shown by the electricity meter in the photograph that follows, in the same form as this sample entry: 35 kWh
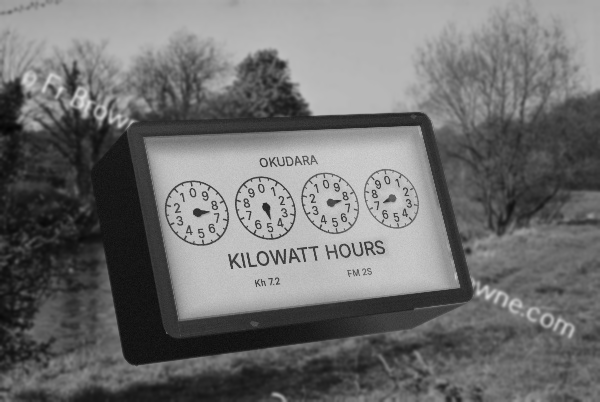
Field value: 7477 kWh
